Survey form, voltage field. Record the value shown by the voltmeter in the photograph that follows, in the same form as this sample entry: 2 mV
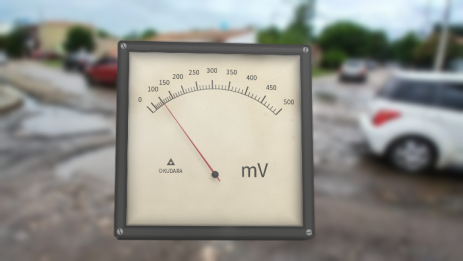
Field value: 100 mV
